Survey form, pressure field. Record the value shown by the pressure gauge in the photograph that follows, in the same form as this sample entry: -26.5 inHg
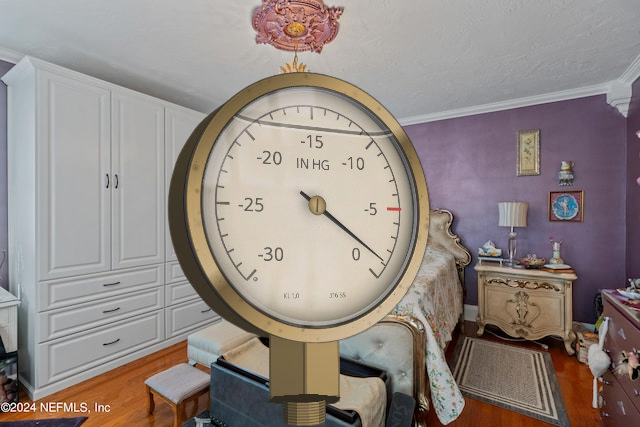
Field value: -1 inHg
